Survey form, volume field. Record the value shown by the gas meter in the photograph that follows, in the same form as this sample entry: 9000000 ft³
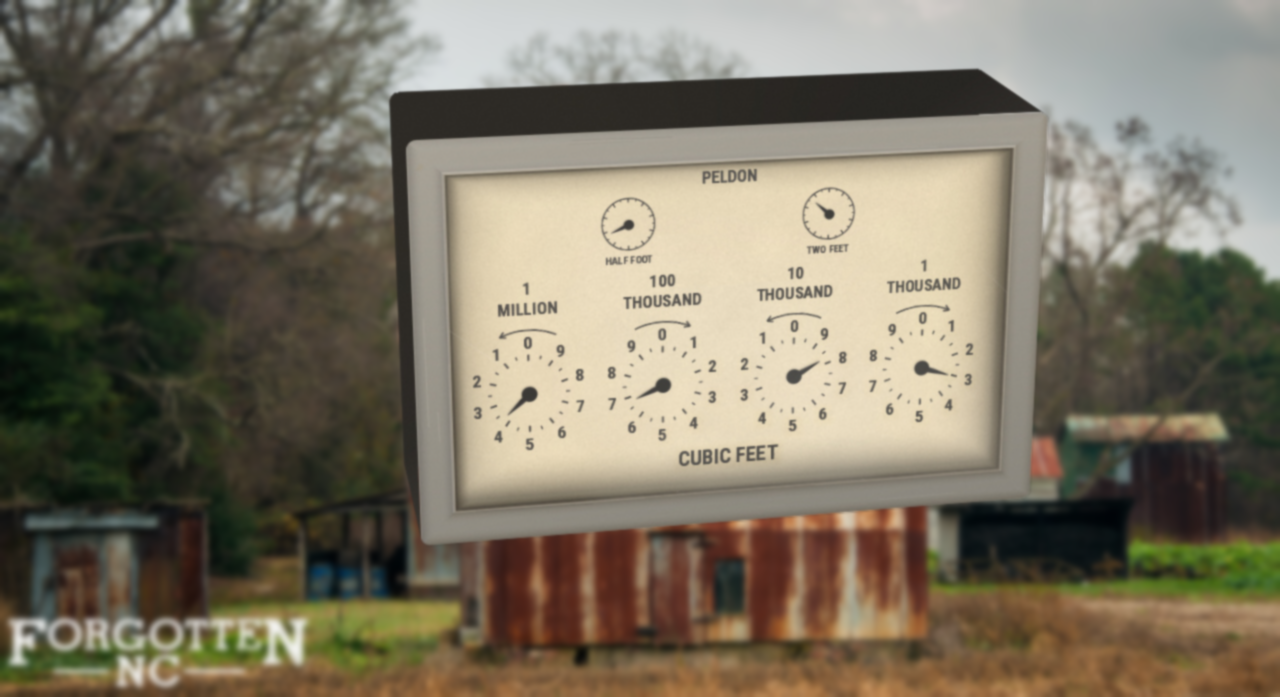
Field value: 368300 ft³
